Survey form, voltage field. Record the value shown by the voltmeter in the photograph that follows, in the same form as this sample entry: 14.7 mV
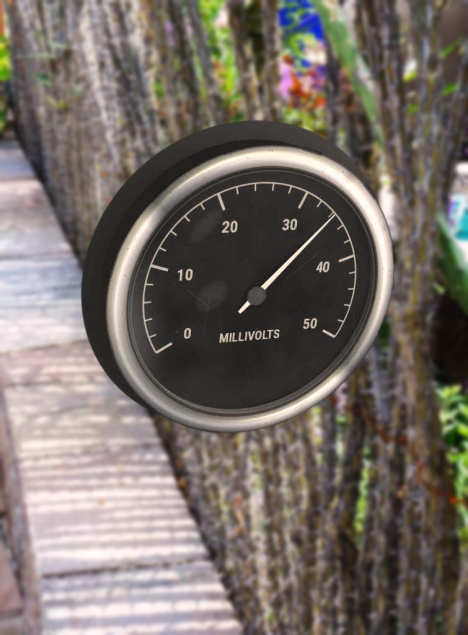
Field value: 34 mV
